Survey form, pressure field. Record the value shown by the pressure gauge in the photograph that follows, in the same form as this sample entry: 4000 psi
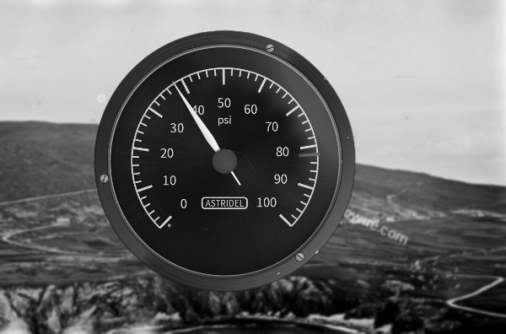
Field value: 38 psi
